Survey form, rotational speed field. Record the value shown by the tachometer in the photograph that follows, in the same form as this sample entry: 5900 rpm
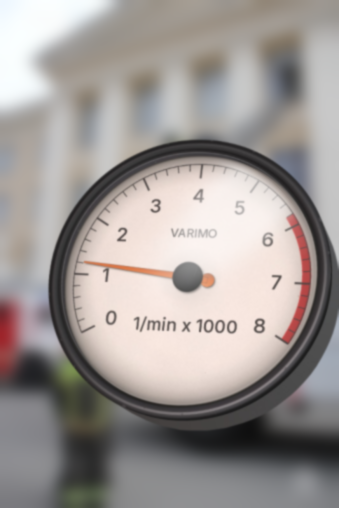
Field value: 1200 rpm
